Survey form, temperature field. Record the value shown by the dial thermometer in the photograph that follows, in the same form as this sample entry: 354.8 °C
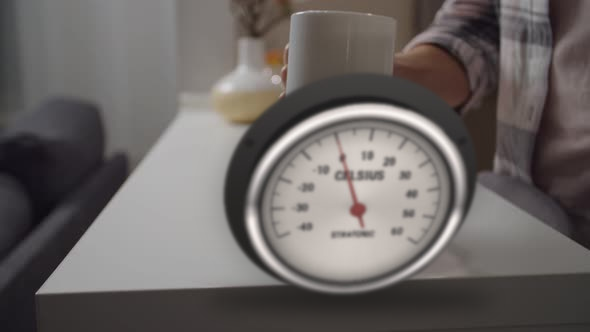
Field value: 0 °C
